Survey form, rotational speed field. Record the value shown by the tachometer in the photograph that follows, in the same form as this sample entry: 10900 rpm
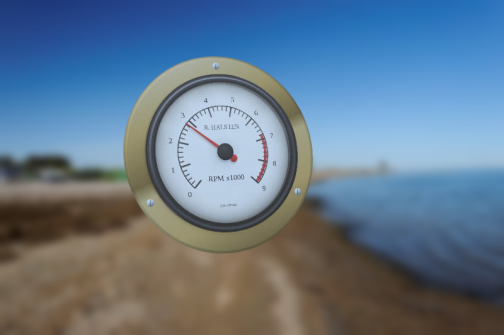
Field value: 2800 rpm
